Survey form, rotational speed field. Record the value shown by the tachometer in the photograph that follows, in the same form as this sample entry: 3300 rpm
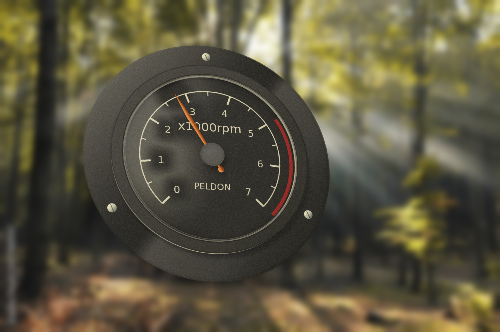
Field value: 2750 rpm
